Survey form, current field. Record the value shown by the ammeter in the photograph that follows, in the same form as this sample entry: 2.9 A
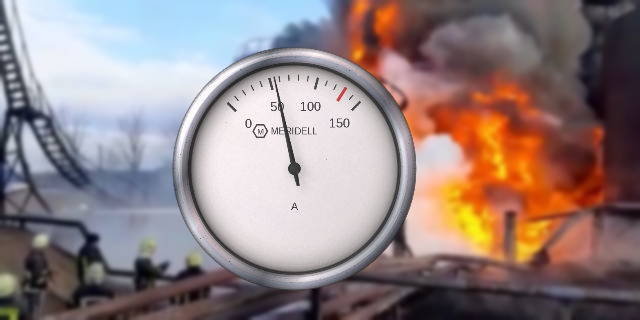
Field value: 55 A
